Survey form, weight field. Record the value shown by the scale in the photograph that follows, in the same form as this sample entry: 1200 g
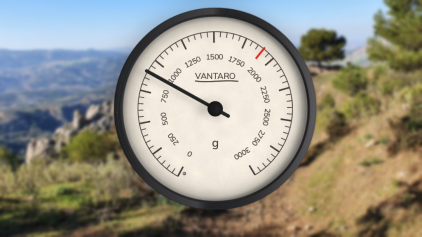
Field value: 900 g
